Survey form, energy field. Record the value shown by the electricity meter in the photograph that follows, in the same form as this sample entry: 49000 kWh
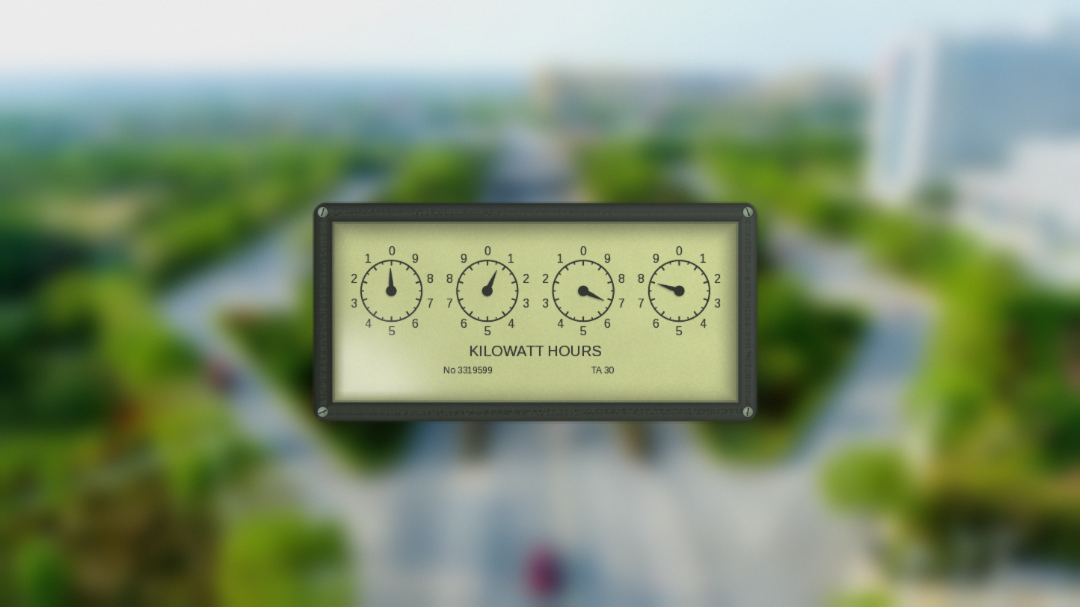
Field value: 68 kWh
